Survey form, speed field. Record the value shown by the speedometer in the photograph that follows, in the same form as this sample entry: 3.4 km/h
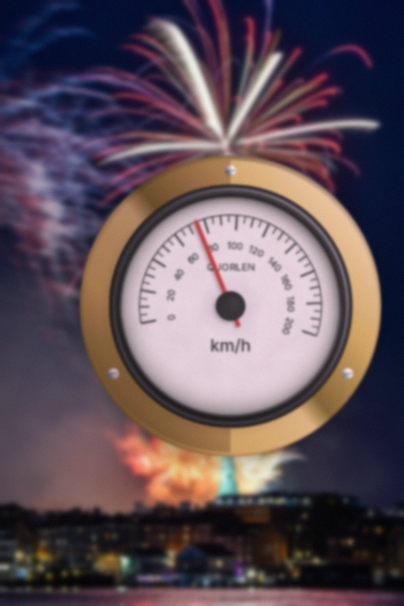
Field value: 75 km/h
